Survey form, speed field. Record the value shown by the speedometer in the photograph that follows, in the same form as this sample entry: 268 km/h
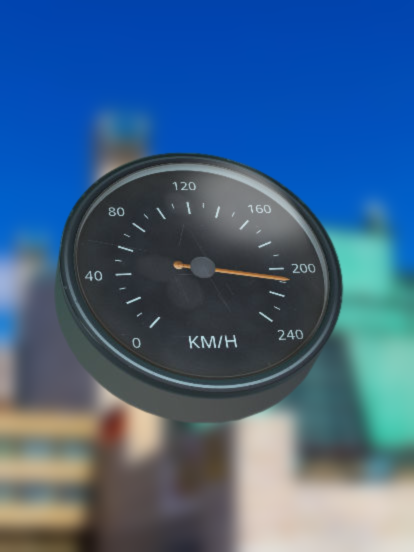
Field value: 210 km/h
